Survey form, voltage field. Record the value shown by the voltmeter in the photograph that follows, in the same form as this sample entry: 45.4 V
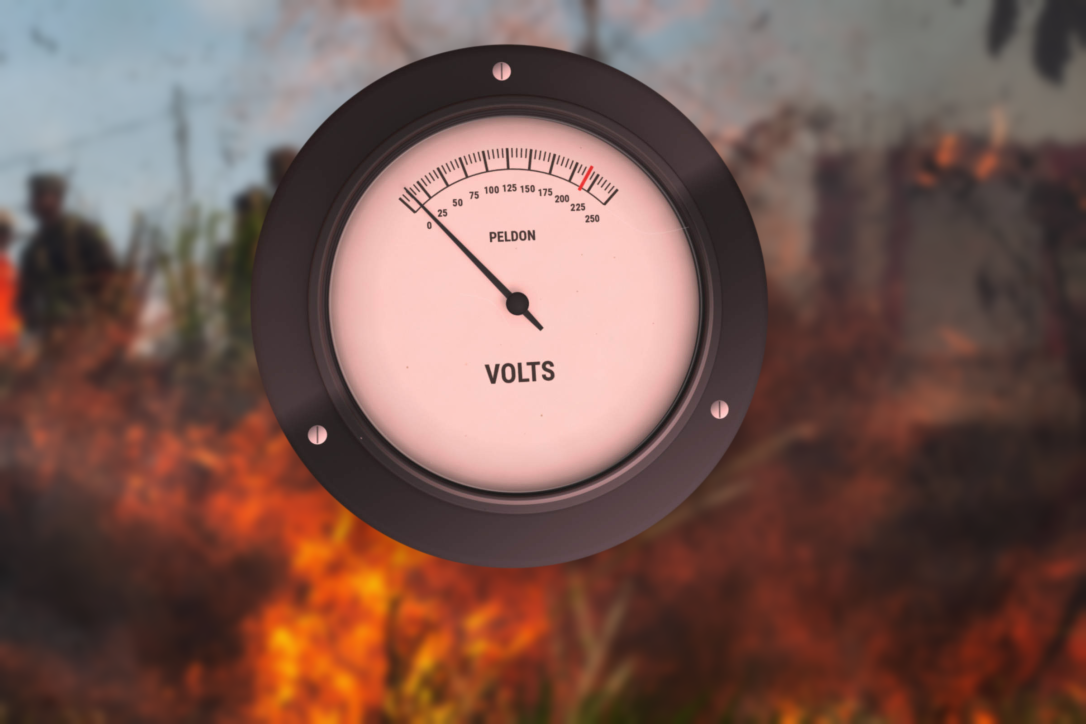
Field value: 10 V
